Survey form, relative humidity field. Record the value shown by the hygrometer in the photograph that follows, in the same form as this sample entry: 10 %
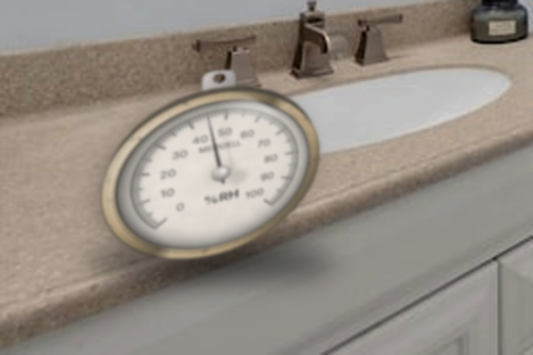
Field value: 45 %
